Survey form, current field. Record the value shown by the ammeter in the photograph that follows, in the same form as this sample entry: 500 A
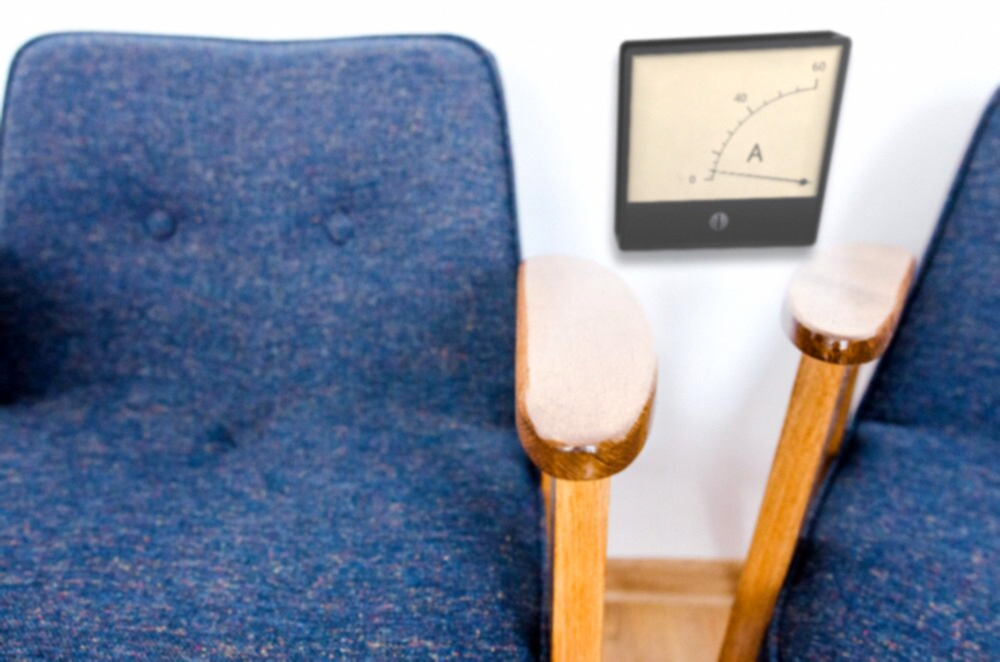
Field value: 10 A
